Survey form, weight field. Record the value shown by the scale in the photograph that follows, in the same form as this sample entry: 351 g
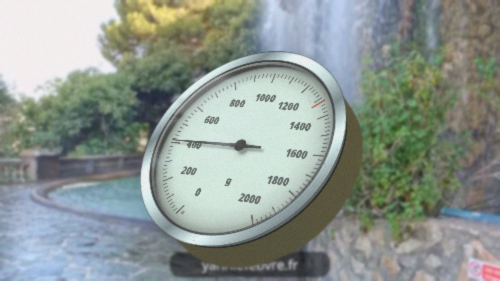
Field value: 400 g
